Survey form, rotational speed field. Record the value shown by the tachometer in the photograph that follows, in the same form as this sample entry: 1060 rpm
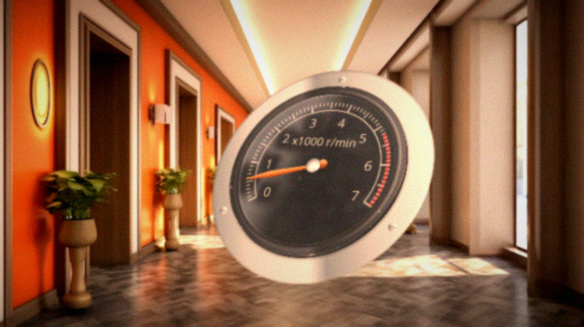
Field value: 500 rpm
